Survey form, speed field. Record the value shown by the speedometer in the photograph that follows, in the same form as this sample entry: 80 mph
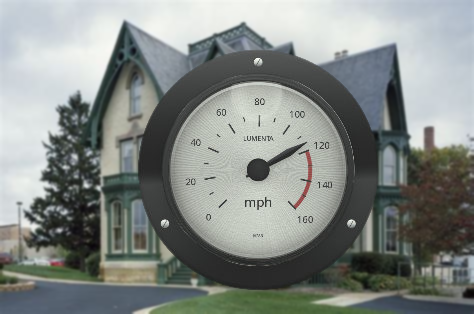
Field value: 115 mph
